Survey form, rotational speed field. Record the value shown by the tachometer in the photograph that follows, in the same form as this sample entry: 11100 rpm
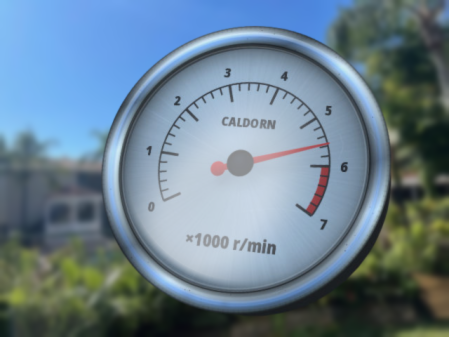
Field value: 5600 rpm
